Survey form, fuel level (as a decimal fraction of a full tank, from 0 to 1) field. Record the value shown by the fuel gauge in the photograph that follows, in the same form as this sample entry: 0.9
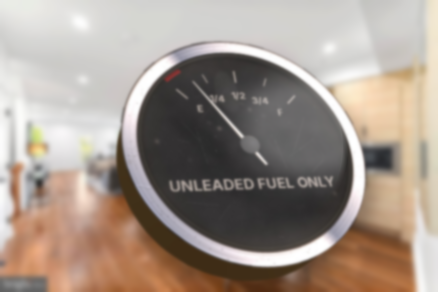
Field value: 0.125
